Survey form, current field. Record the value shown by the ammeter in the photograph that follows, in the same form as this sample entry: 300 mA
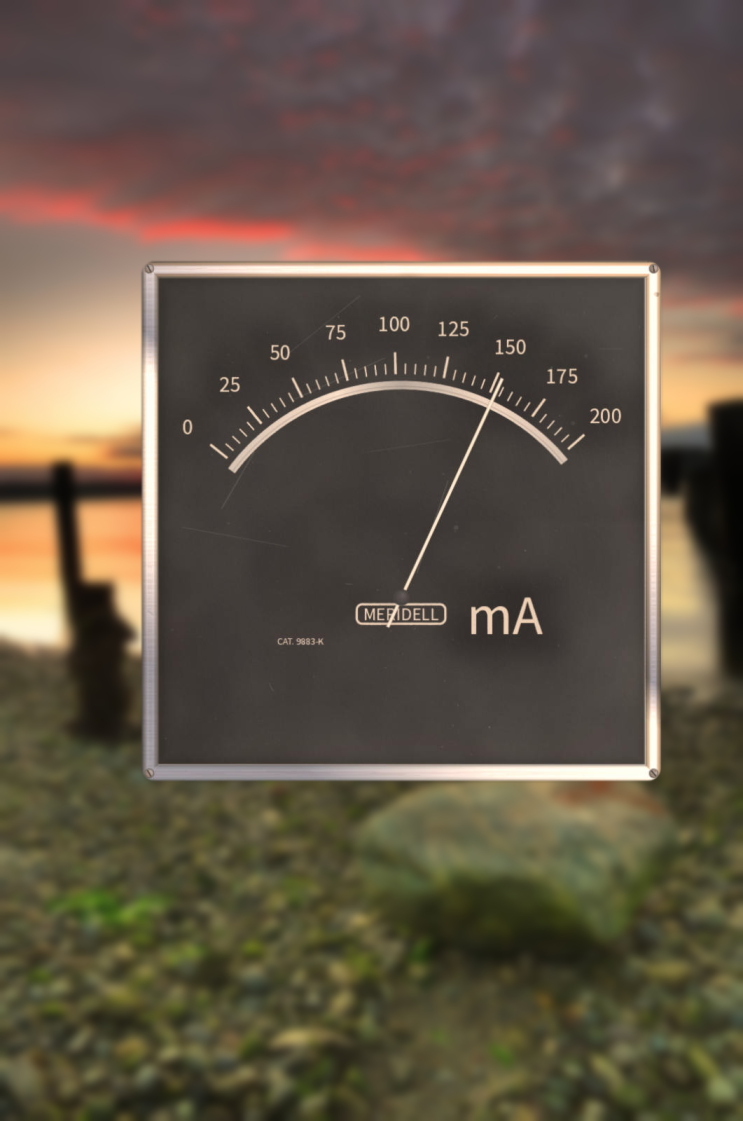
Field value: 152.5 mA
